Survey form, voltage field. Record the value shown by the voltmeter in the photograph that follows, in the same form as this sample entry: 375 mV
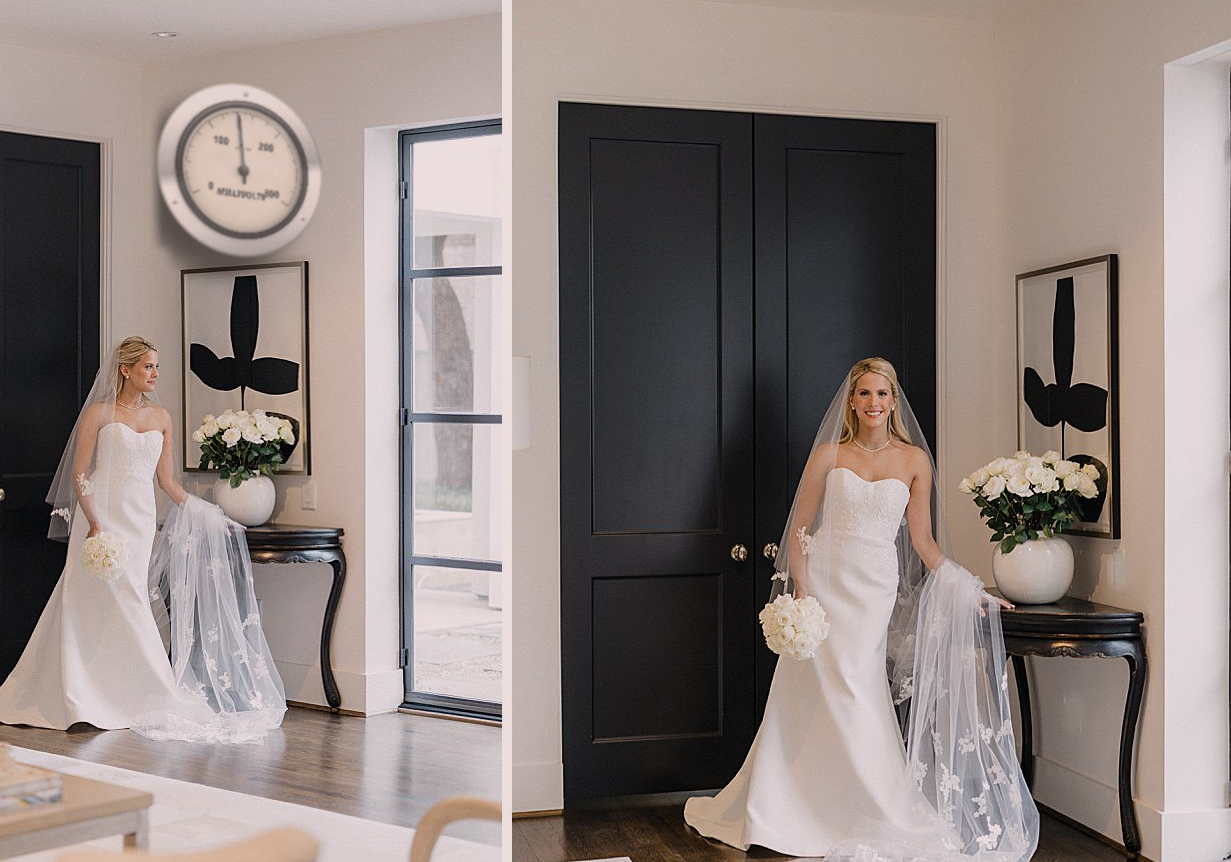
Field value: 140 mV
